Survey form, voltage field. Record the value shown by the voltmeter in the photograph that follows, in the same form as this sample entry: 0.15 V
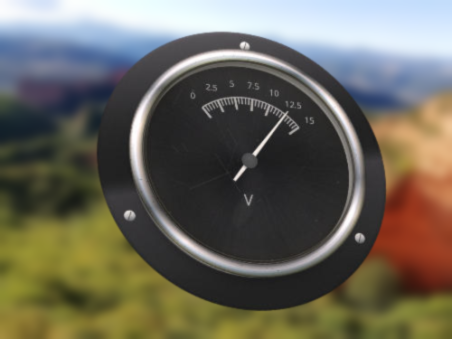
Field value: 12.5 V
